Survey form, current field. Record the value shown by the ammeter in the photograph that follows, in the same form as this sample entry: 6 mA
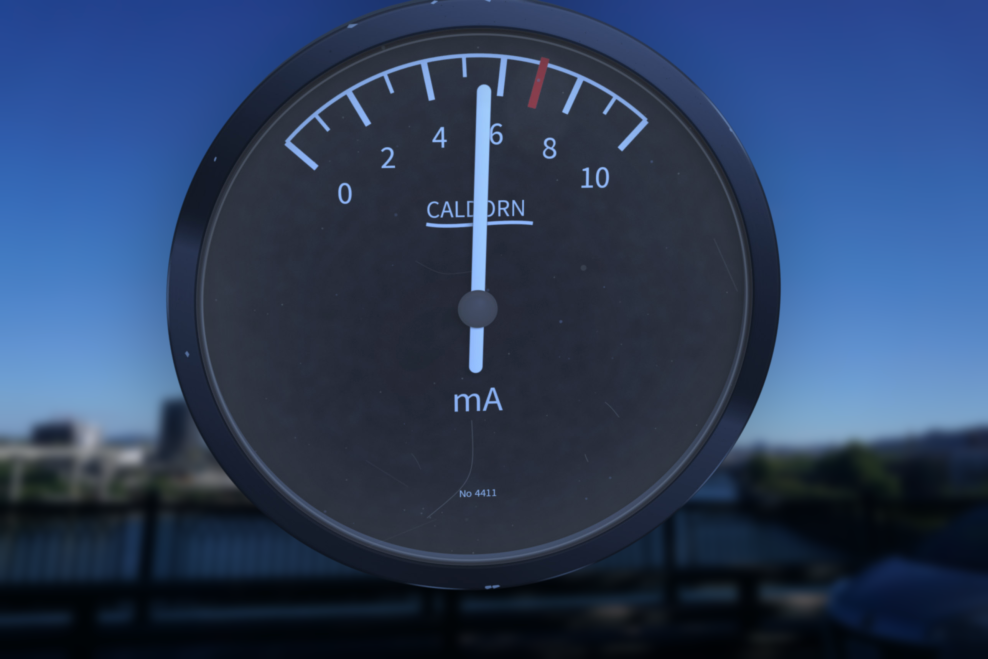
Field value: 5.5 mA
